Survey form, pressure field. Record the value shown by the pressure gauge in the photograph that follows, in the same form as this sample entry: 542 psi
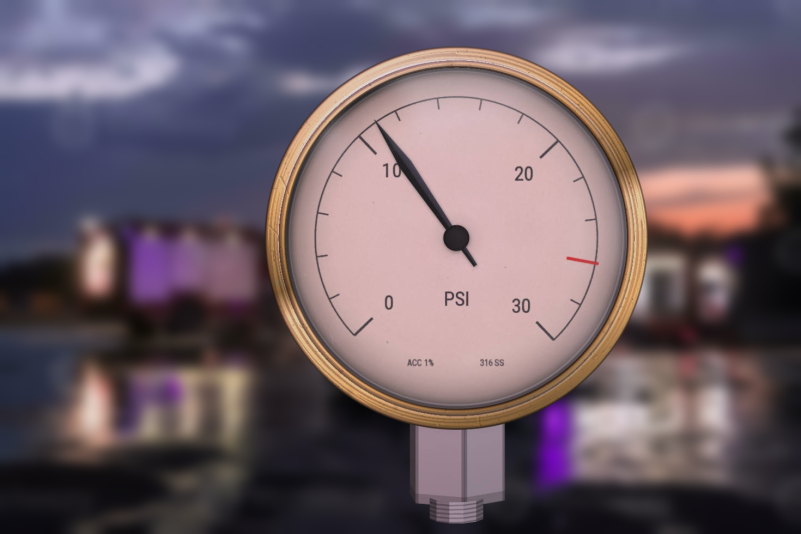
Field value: 11 psi
